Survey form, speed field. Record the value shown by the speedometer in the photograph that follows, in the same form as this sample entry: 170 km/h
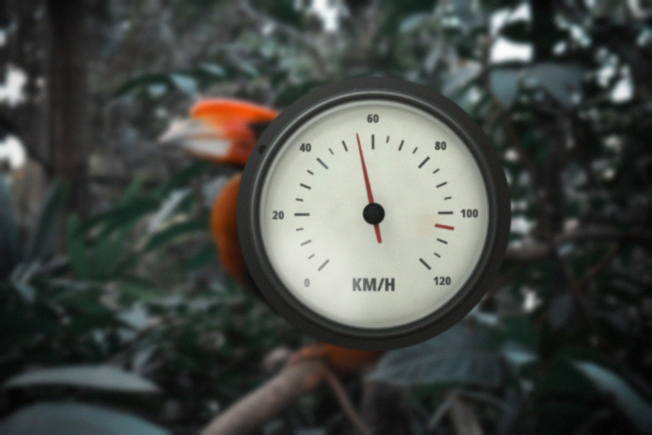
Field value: 55 km/h
